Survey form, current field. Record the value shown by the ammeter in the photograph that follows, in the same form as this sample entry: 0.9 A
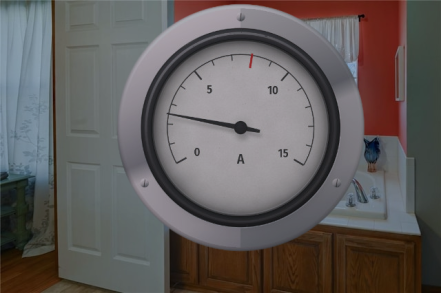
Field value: 2.5 A
